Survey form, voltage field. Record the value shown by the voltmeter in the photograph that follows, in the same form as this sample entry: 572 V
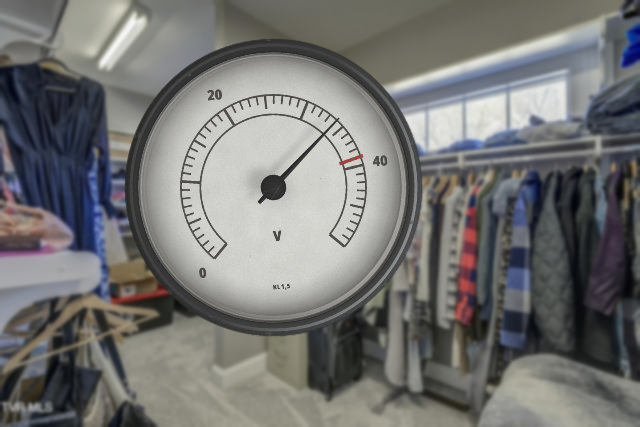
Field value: 34 V
